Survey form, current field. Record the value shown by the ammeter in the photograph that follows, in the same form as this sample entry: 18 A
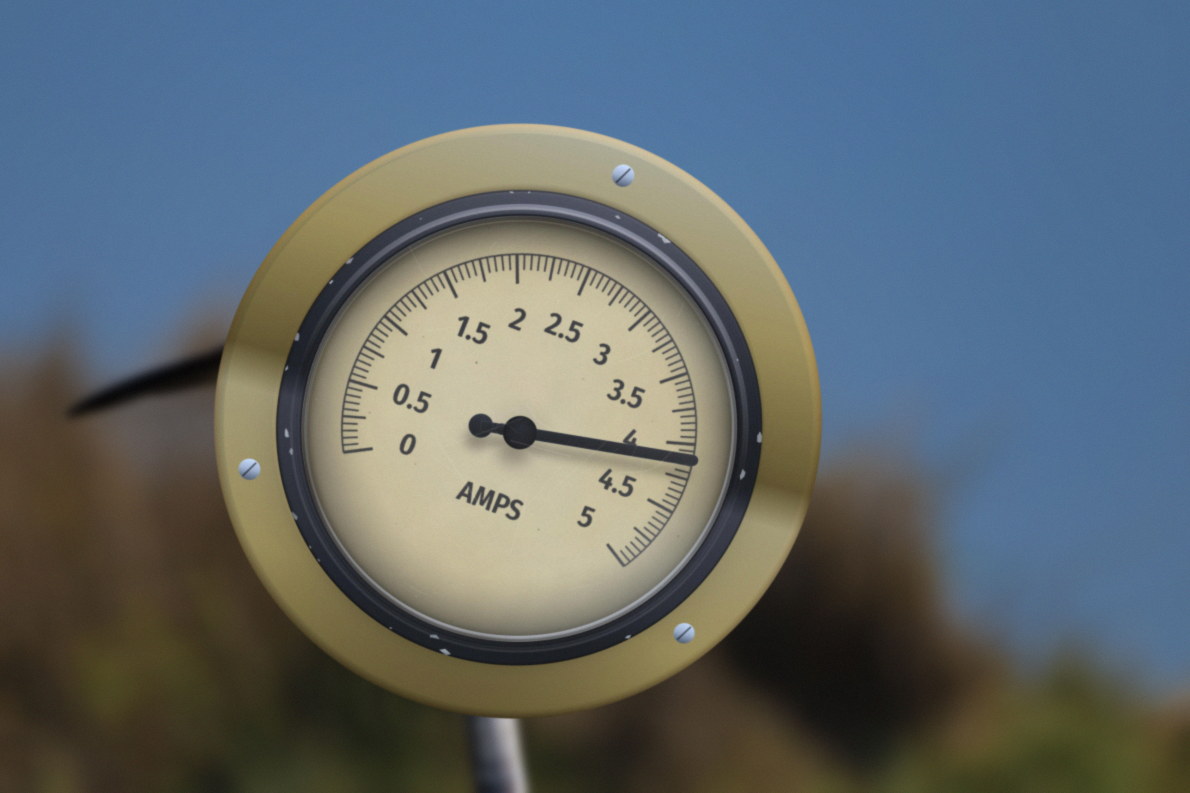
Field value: 4.1 A
